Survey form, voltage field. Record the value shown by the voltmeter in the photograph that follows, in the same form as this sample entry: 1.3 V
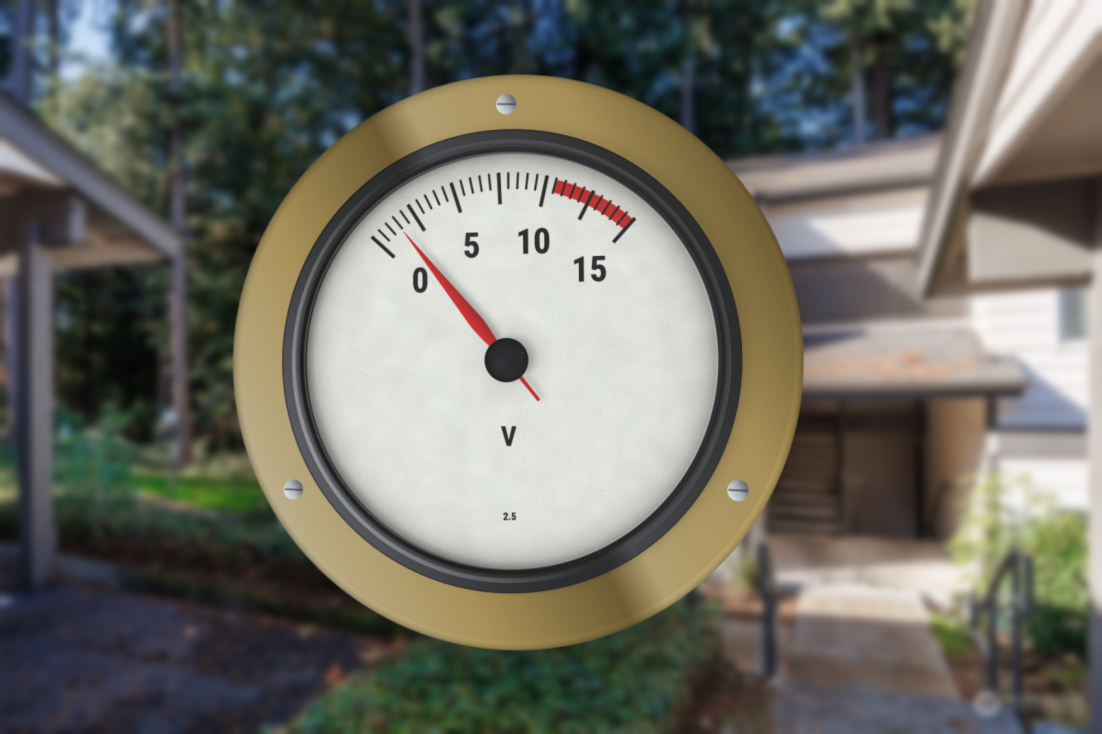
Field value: 1.5 V
